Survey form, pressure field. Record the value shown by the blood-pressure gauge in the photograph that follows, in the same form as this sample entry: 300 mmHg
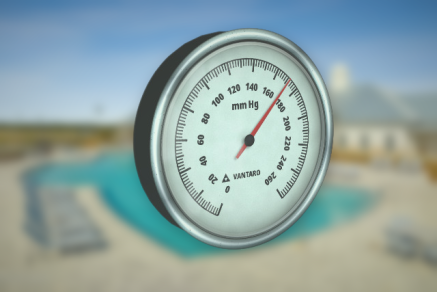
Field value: 170 mmHg
